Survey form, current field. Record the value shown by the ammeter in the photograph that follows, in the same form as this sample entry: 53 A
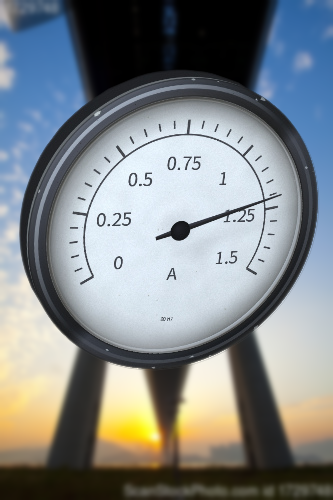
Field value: 1.2 A
